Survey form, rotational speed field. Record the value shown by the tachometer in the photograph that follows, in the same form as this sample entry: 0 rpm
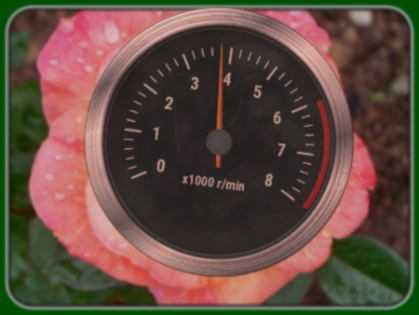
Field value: 3800 rpm
